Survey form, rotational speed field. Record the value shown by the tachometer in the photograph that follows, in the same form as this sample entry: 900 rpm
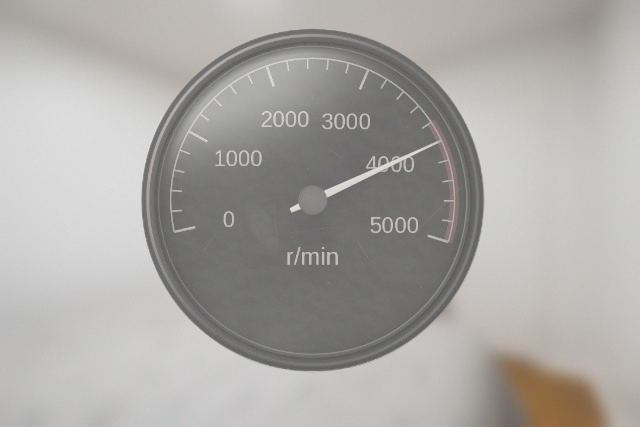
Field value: 4000 rpm
